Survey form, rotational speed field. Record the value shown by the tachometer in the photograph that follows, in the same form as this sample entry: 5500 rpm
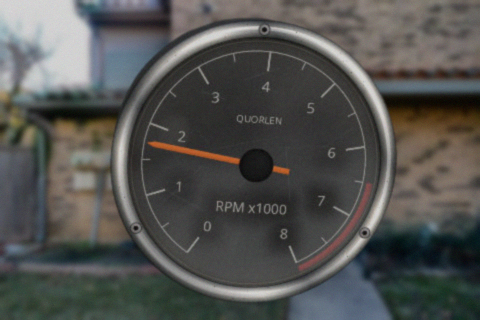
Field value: 1750 rpm
